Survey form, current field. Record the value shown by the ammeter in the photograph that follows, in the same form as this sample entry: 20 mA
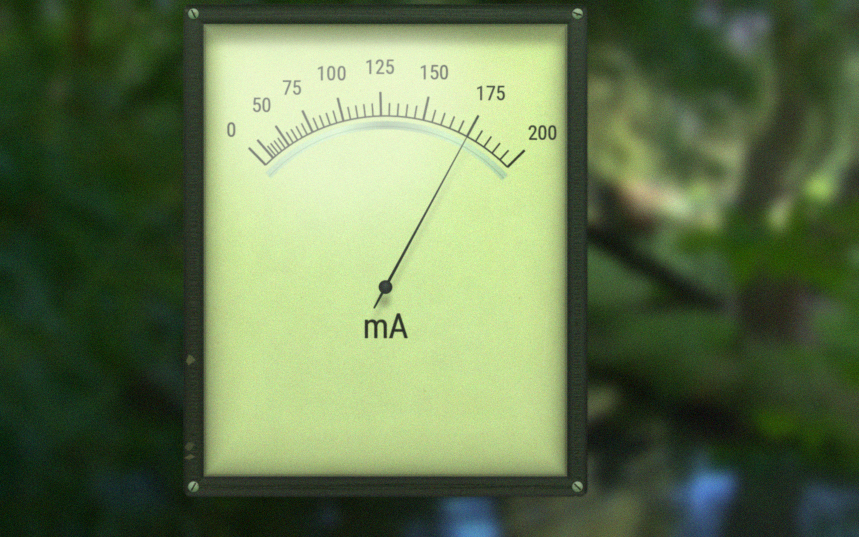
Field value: 175 mA
